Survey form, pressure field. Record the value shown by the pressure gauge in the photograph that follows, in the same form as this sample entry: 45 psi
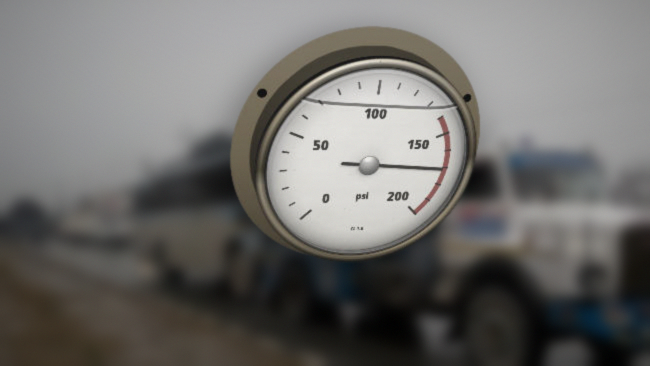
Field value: 170 psi
